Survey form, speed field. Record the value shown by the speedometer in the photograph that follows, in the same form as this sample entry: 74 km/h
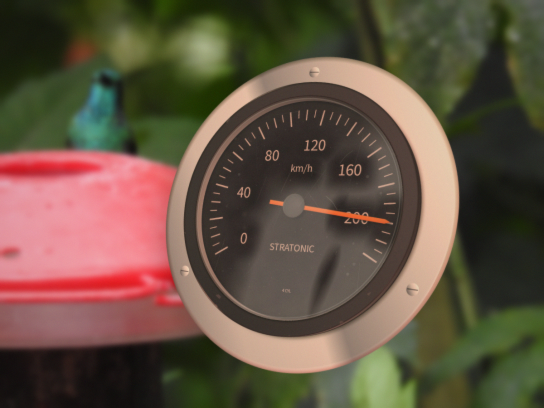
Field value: 200 km/h
